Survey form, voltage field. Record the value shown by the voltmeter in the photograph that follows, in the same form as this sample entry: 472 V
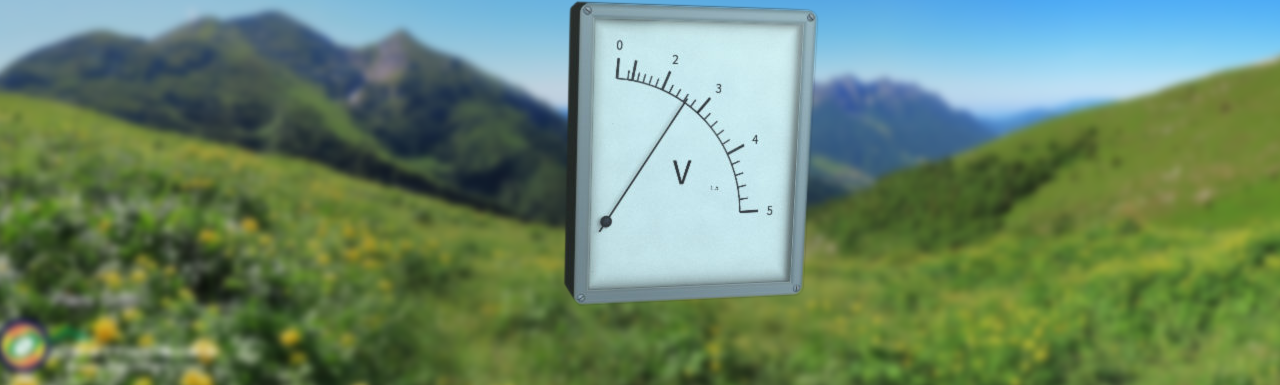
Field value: 2.6 V
